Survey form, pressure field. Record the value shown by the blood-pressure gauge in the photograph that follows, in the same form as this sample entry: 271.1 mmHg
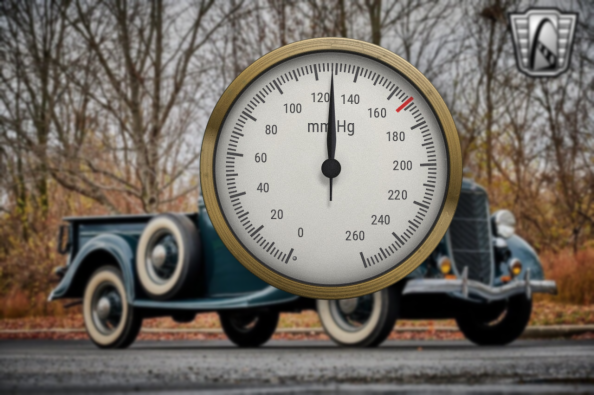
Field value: 128 mmHg
